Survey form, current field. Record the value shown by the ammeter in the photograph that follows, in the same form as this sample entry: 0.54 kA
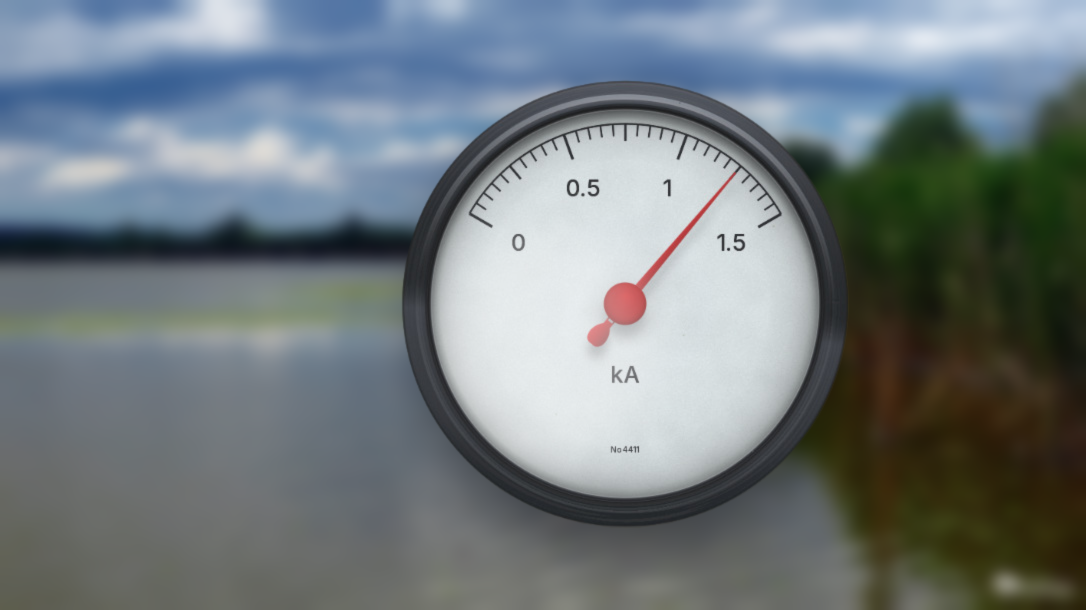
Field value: 1.25 kA
